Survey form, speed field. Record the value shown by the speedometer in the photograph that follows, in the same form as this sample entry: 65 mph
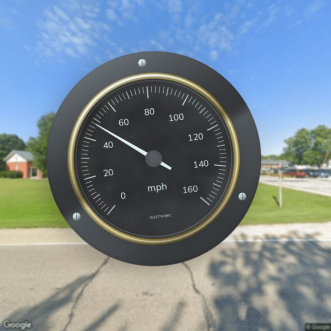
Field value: 48 mph
